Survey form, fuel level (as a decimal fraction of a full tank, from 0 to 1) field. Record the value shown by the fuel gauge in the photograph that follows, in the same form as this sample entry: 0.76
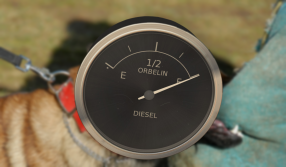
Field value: 1
